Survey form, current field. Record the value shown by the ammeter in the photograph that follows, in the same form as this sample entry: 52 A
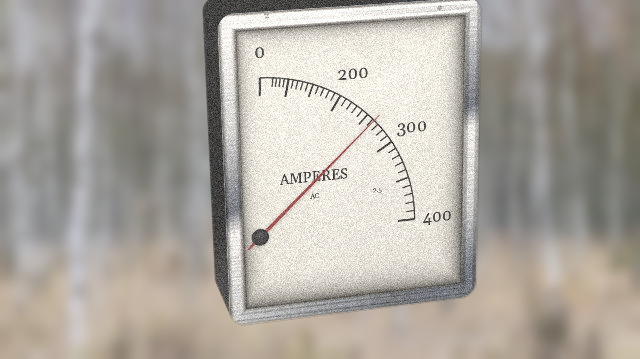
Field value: 260 A
